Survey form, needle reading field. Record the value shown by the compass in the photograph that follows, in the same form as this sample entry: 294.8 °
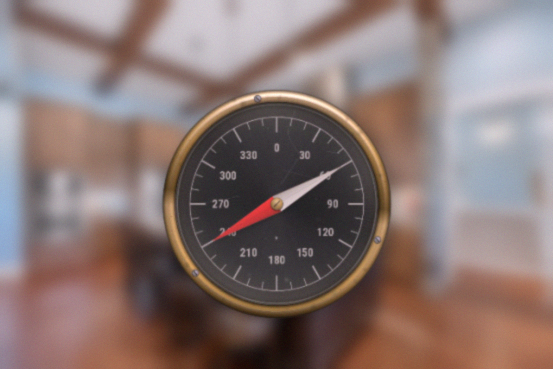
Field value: 240 °
